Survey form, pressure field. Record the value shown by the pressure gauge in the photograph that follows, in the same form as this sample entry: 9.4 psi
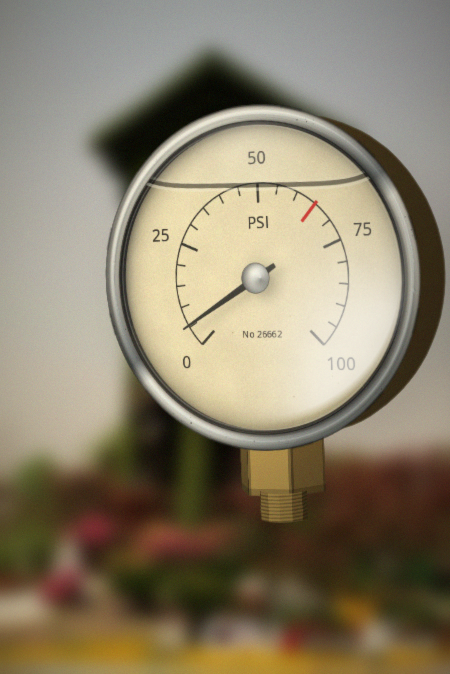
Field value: 5 psi
